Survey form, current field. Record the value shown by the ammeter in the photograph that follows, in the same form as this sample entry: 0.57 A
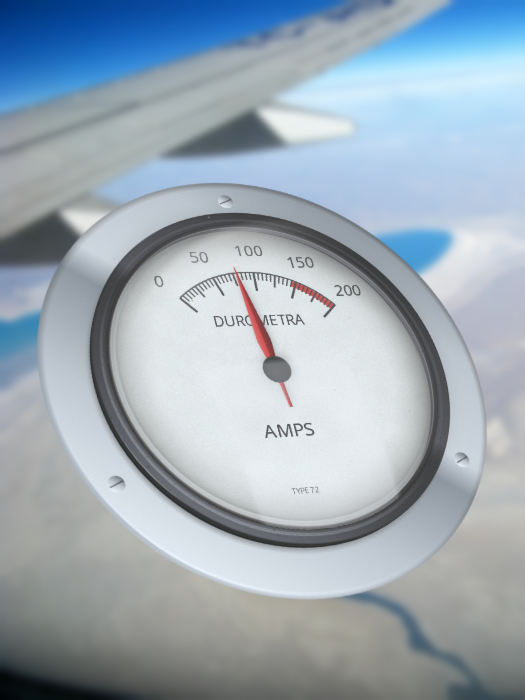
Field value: 75 A
